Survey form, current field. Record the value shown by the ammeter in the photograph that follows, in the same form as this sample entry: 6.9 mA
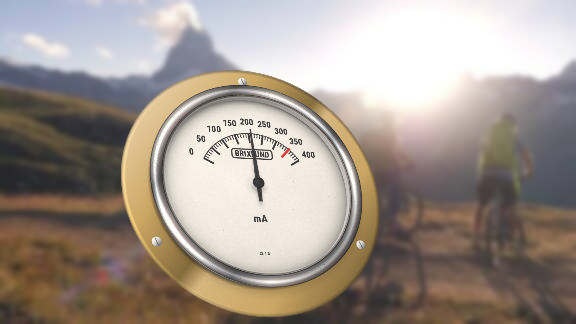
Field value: 200 mA
